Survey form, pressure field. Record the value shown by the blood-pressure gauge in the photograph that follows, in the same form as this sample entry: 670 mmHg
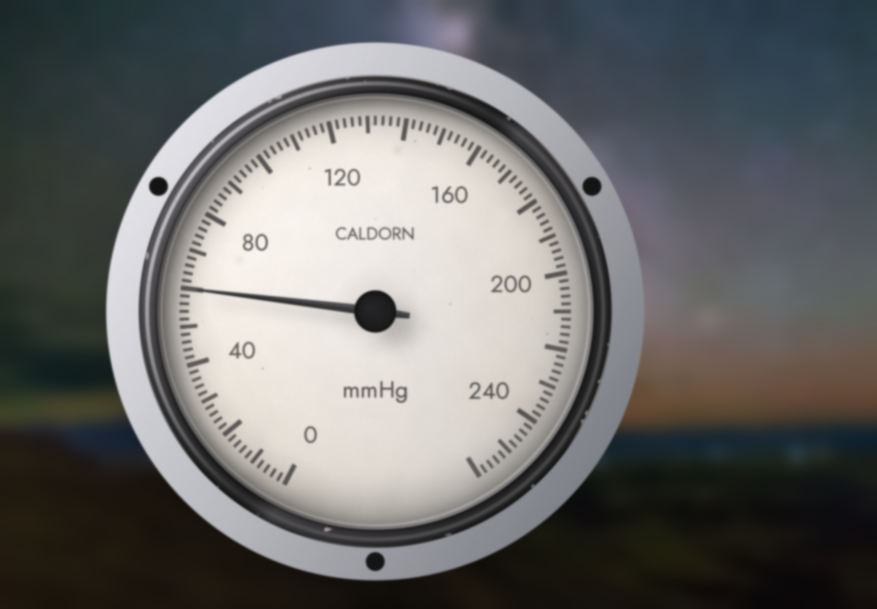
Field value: 60 mmHg
